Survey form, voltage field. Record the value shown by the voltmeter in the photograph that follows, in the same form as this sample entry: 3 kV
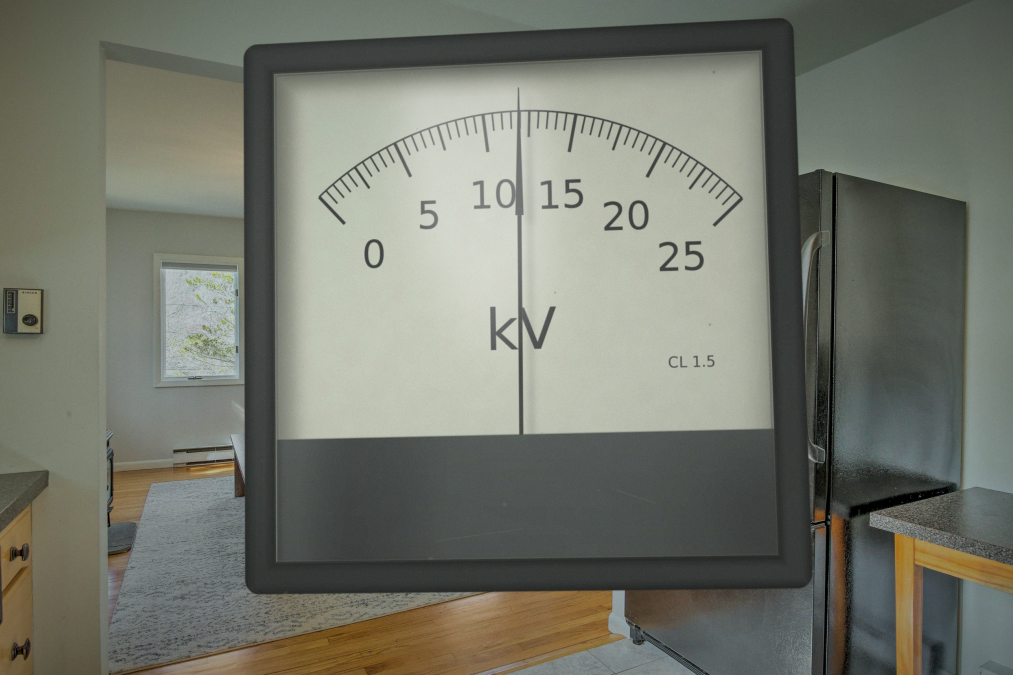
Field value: 12 kV
